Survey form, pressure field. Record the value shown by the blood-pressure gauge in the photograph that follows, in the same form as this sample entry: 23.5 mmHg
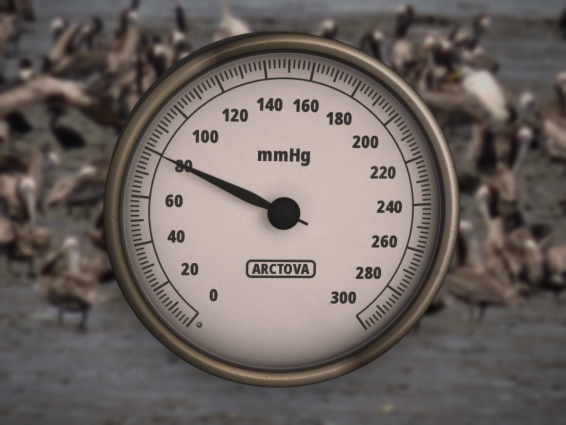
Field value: 80 mmHg
